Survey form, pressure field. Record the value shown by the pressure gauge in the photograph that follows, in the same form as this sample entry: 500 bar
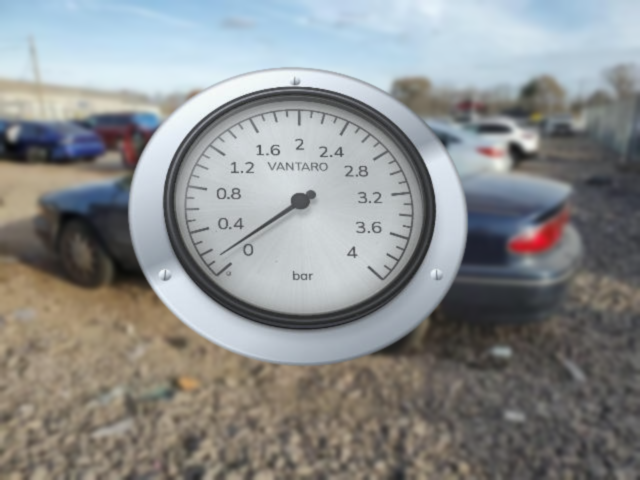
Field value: 0.1 bar
